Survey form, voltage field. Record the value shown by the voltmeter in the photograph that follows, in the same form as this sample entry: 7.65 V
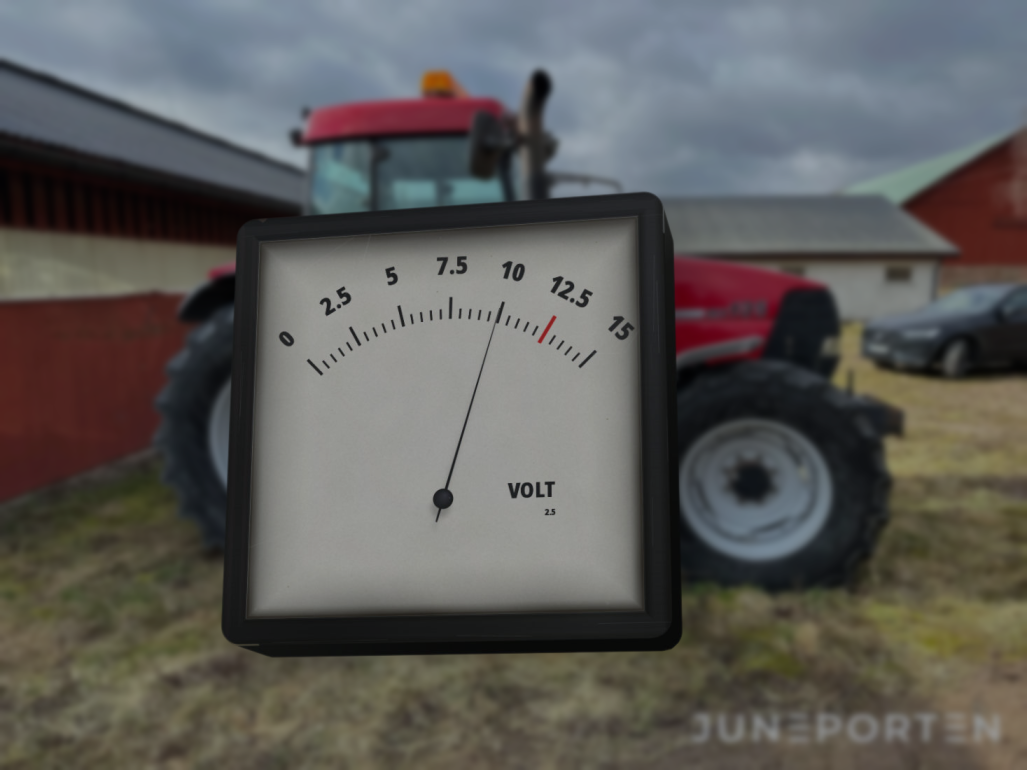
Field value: 10 V
